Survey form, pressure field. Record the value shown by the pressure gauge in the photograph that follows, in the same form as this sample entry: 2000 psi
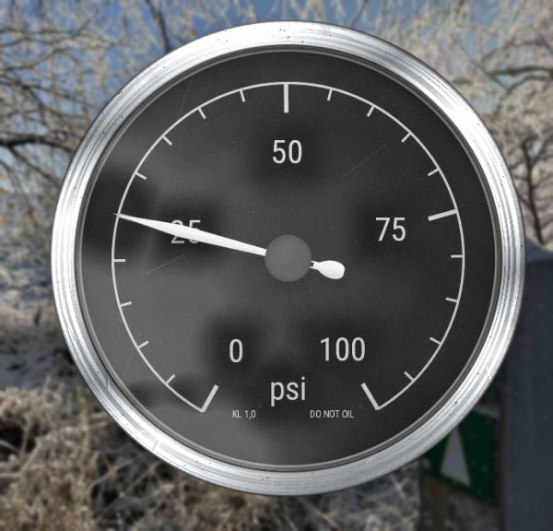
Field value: 25 psi
